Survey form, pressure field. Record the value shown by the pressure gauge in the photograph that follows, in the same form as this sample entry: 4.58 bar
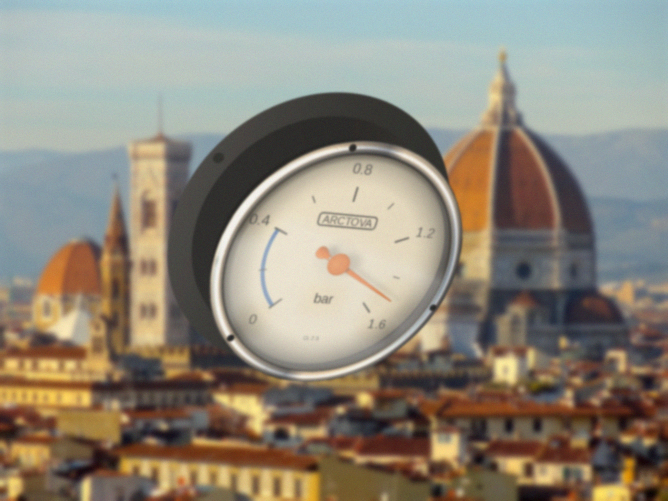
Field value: 1.5 bar
